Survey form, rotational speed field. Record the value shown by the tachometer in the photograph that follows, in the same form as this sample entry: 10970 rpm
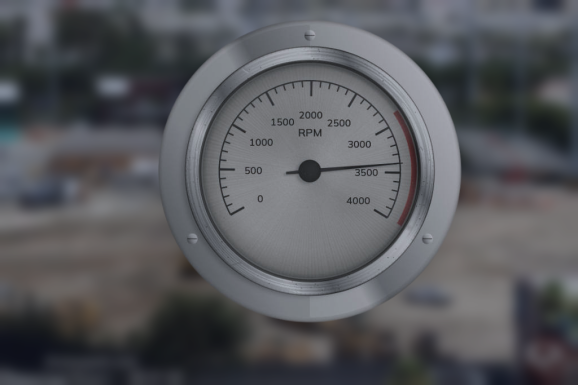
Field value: 3400 rpm
